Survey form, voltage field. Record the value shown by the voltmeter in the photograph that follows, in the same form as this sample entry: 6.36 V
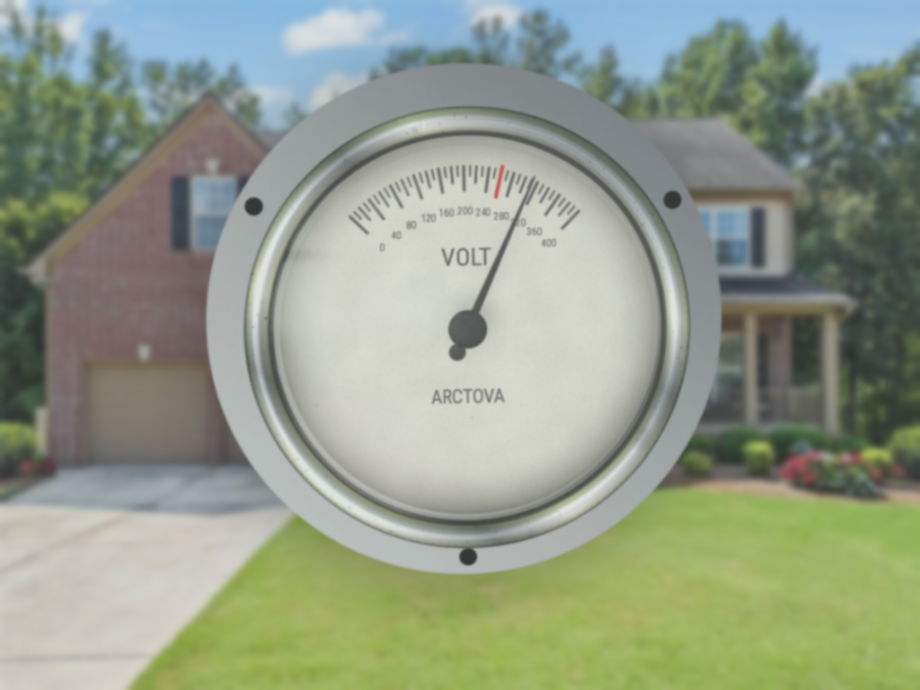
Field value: 310 V
